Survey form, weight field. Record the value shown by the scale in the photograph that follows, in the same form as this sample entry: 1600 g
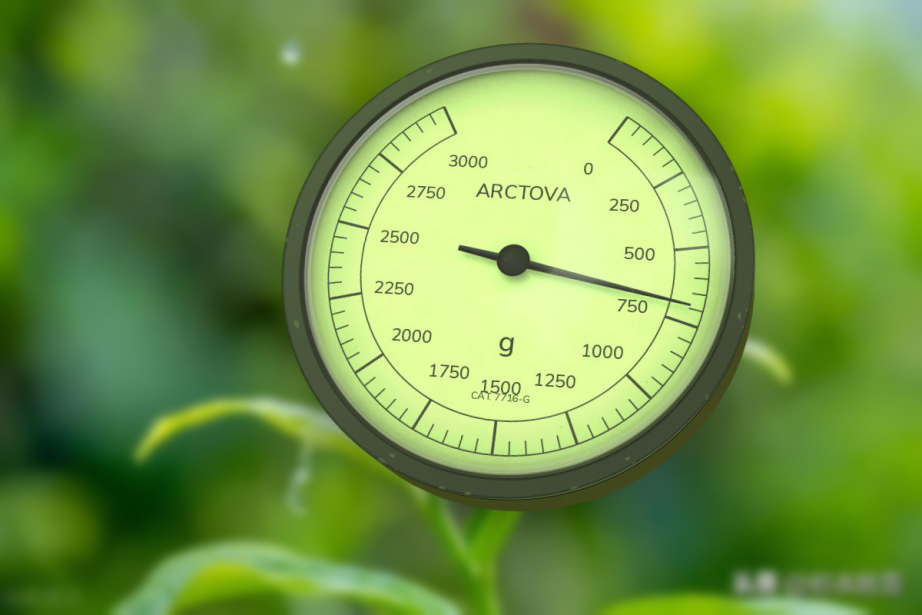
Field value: 700 g
